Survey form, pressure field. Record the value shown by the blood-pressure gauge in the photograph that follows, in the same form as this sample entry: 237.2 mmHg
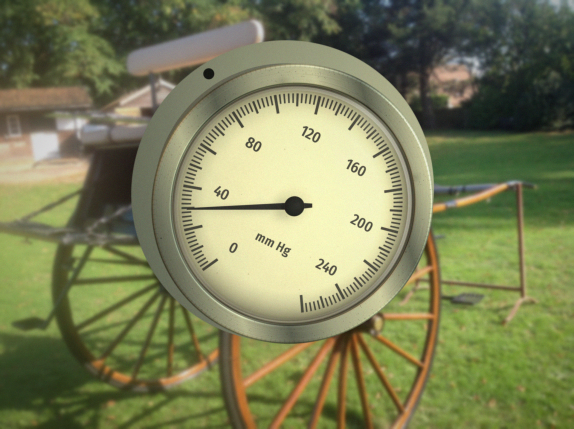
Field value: 30 mmHg
